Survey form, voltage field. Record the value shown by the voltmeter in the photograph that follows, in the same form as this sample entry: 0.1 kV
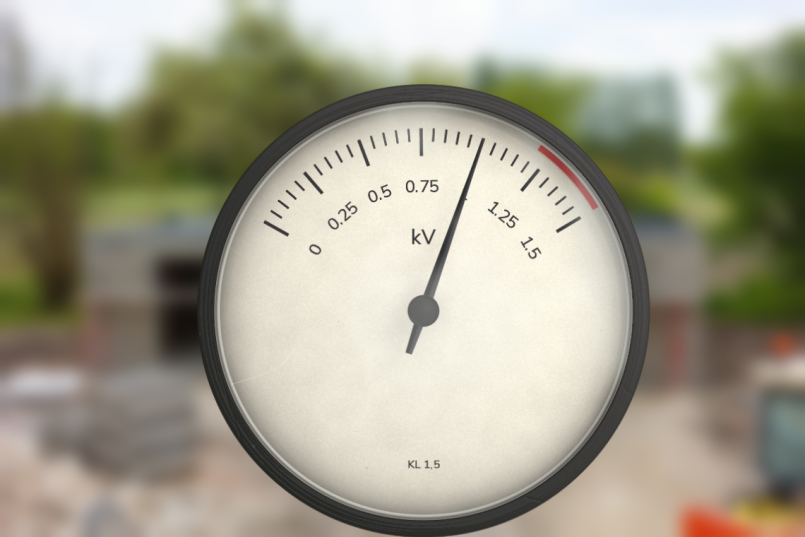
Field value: 1 kV
